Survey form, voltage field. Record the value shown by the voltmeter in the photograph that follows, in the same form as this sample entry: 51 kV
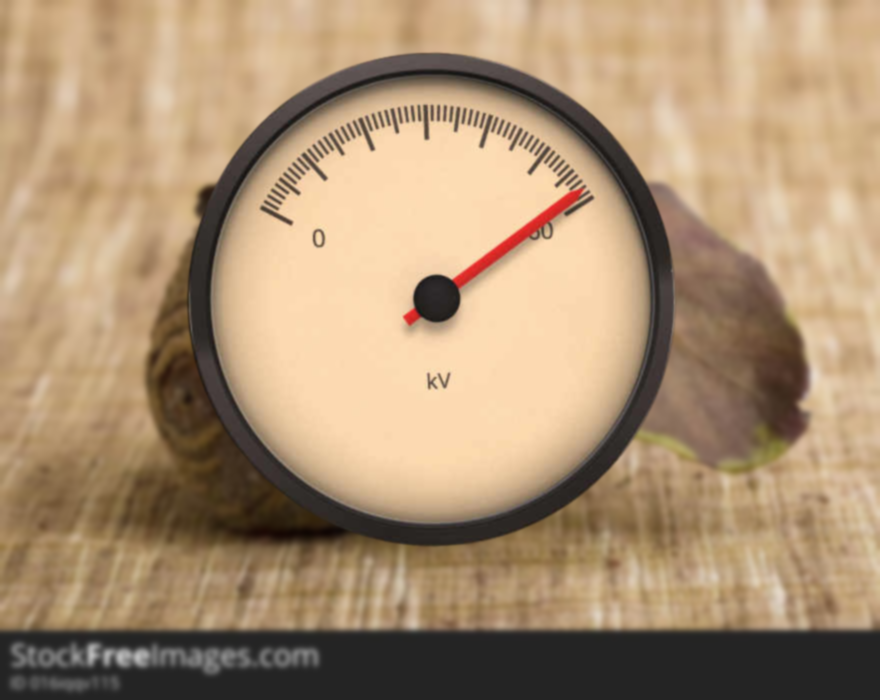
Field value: 58 kV
